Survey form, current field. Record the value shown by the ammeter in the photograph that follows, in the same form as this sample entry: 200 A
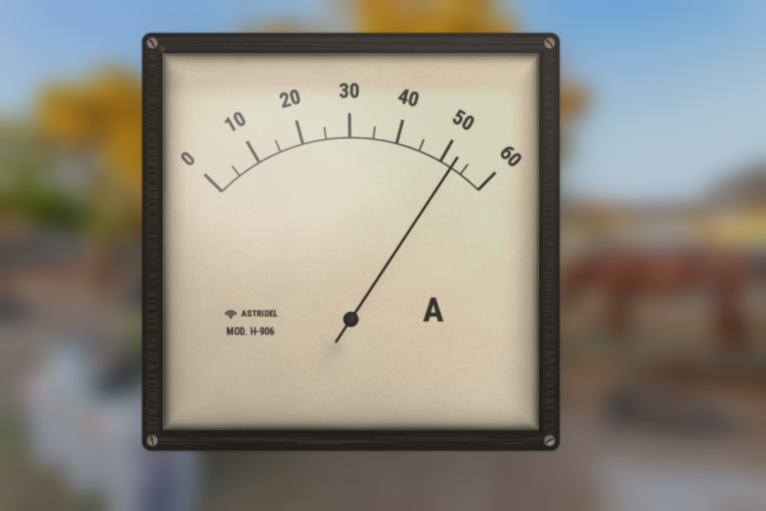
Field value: 52.5 A
